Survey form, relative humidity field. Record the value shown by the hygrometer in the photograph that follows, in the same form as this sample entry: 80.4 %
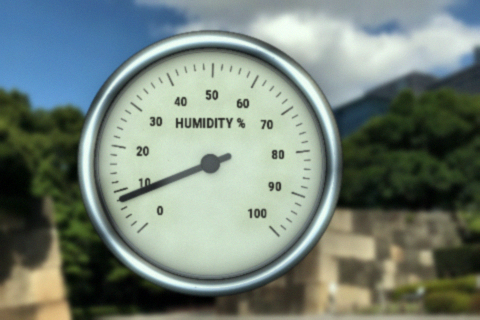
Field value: 8 %
